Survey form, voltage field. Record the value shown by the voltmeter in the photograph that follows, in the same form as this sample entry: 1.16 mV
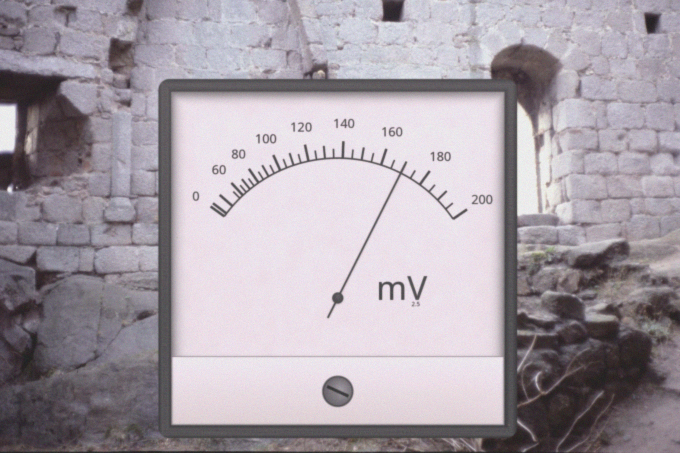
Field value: 170 mV
